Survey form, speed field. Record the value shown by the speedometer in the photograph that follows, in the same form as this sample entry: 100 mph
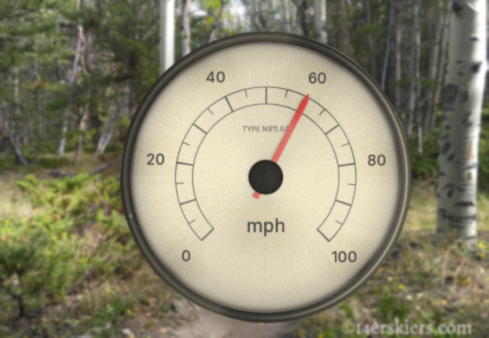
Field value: 60 mph
